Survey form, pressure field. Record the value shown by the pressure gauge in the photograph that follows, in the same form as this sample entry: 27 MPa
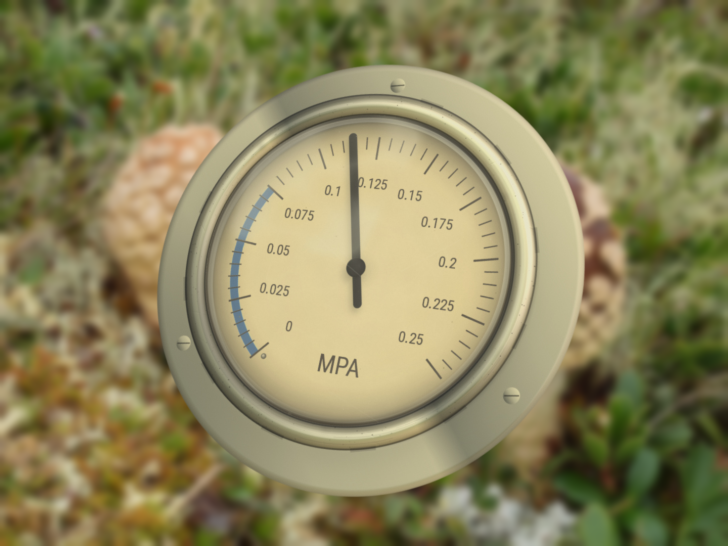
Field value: 0.115 MPa
